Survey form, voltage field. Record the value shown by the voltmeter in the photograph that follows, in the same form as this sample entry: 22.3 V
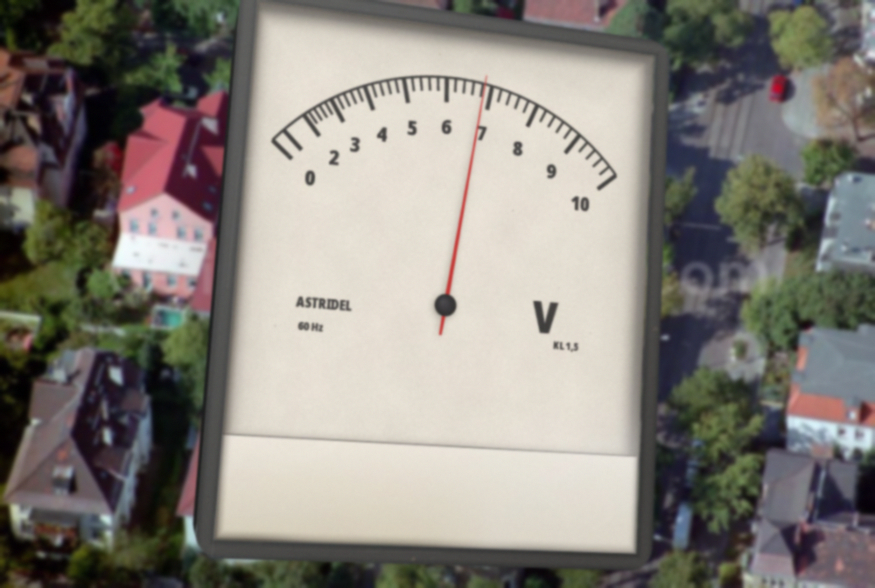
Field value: 6.8 V
